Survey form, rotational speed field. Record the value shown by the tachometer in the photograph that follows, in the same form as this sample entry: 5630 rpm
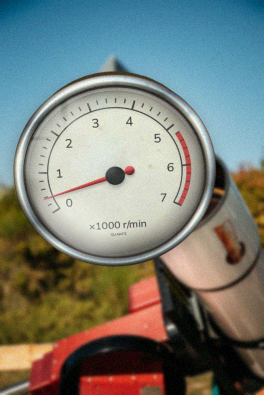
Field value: 400 rpm
